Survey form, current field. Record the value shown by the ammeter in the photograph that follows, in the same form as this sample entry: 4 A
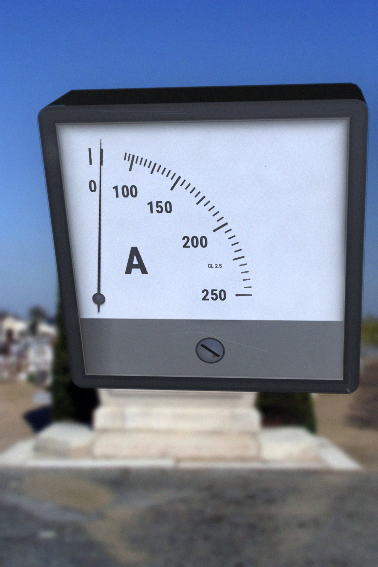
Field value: 50 A
